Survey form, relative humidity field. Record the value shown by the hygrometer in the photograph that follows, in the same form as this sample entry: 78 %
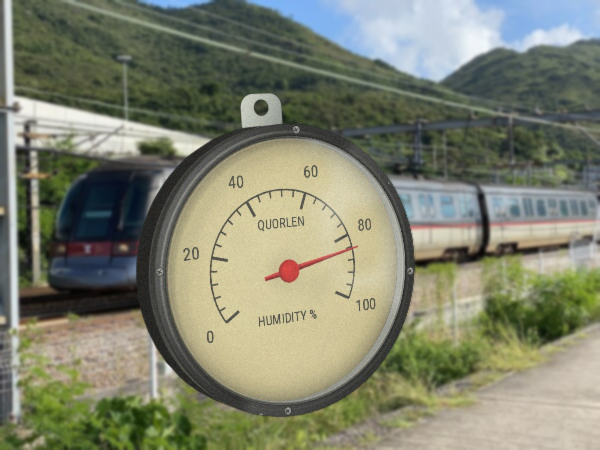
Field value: 84 %
